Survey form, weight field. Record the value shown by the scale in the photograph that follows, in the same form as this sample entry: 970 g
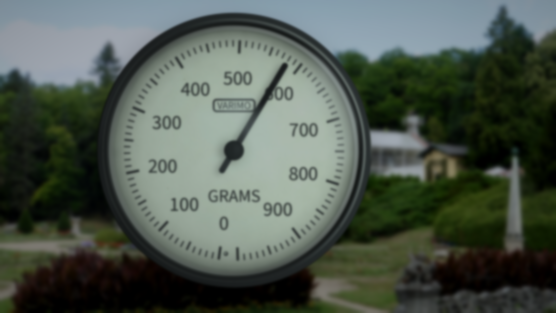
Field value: 580 g
